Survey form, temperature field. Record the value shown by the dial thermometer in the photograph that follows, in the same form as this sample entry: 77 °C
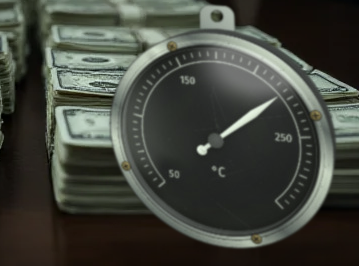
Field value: 220 °C
